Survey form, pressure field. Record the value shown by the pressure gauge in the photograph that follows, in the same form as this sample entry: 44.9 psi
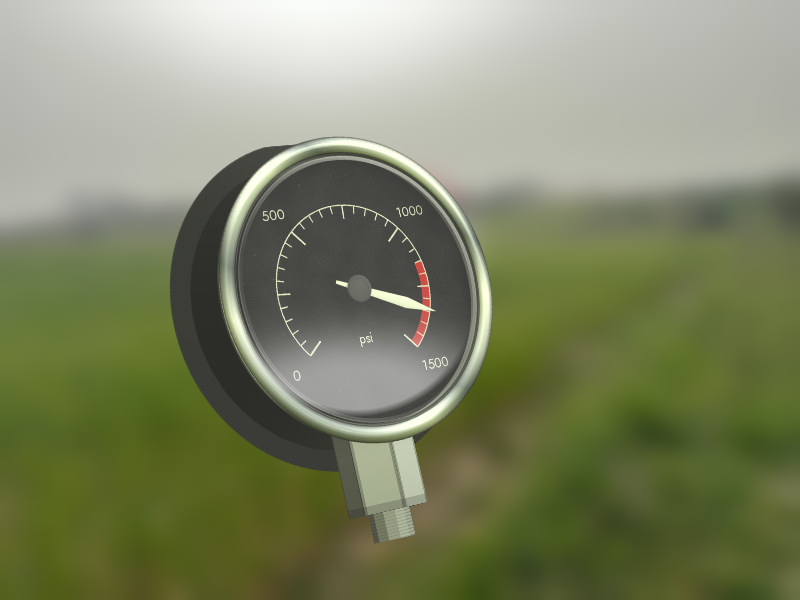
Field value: 1350 psi
